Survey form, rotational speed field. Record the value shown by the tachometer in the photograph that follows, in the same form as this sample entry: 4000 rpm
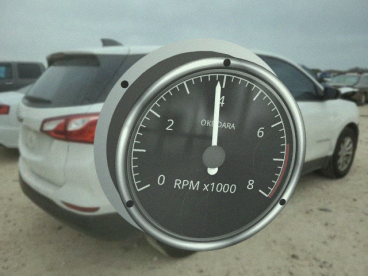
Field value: 3800 rpm
